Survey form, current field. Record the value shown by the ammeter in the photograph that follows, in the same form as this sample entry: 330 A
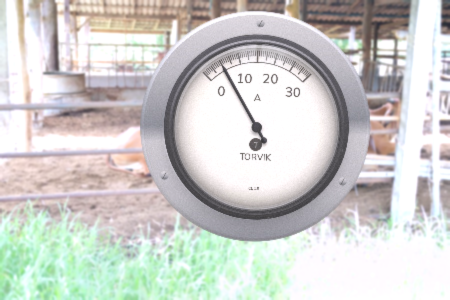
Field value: 5 A
